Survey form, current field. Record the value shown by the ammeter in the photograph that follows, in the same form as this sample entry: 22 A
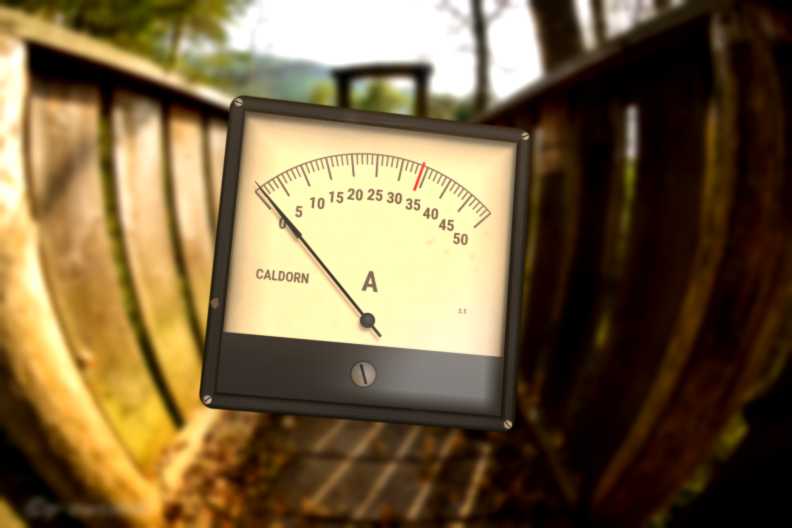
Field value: 1 A
